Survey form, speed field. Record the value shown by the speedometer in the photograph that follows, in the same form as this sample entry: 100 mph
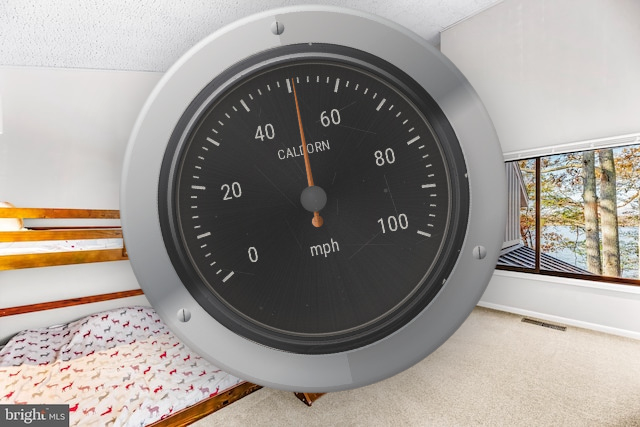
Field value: 51 mph
